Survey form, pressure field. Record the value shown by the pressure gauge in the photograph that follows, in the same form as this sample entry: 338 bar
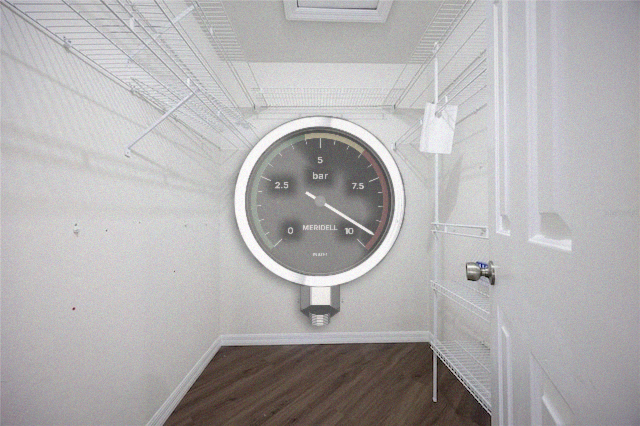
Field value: 9.5 bar
